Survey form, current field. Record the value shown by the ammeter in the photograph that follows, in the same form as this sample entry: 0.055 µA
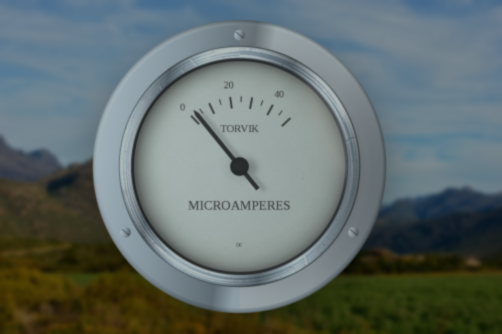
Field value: 2.5 µA
